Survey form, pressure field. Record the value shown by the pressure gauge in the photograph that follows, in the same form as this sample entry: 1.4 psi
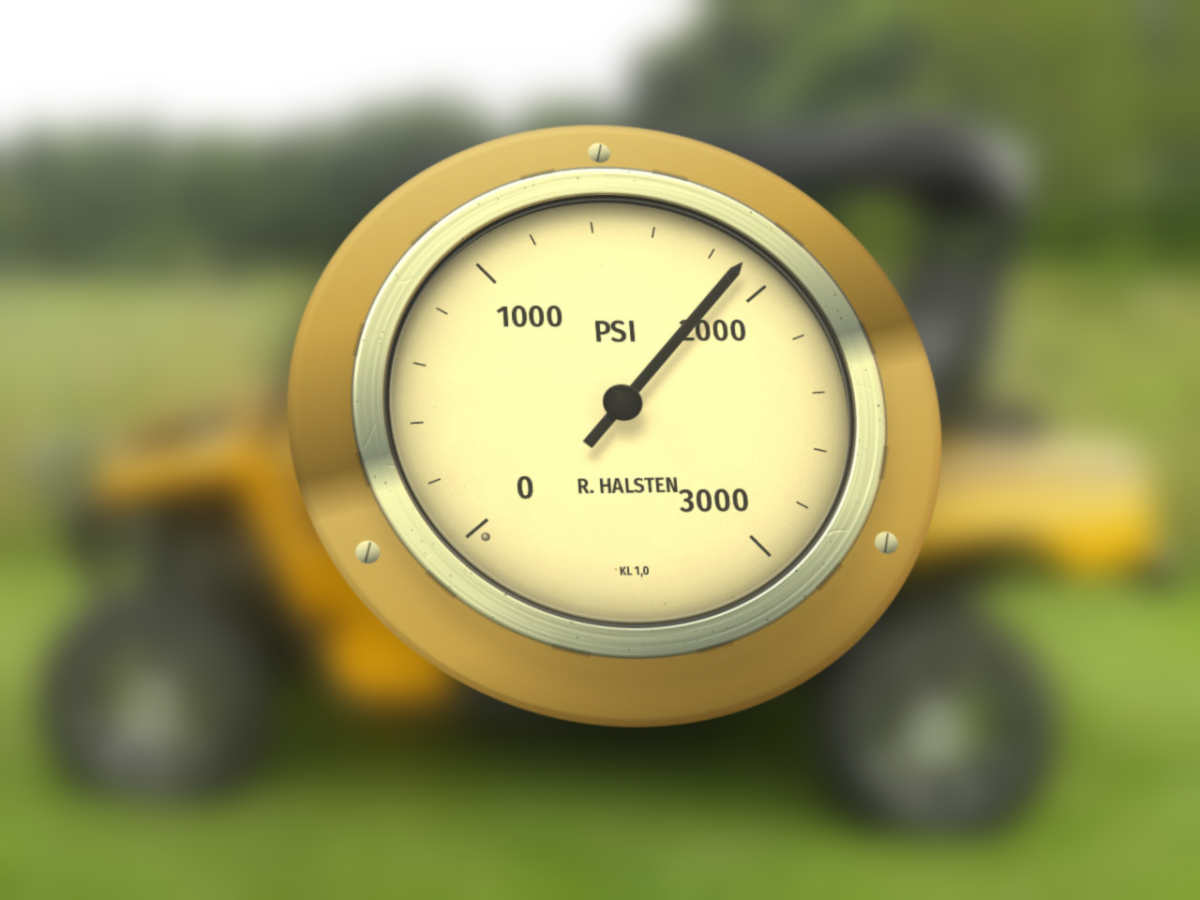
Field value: 1900 psi
